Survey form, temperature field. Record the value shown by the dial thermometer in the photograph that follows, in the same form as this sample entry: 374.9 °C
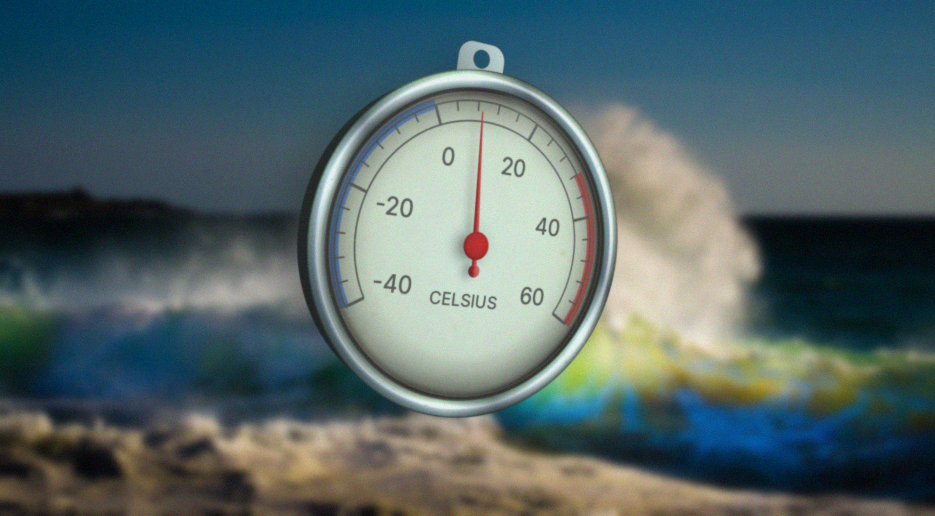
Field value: 8 °C
